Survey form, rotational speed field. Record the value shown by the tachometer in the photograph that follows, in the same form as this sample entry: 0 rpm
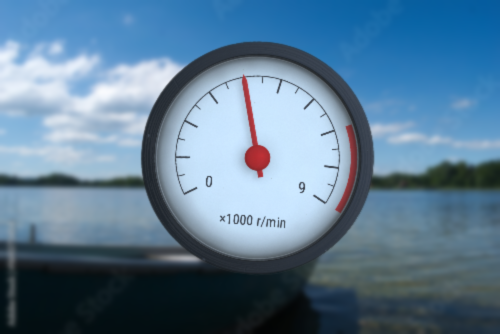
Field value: 4000 rpm
